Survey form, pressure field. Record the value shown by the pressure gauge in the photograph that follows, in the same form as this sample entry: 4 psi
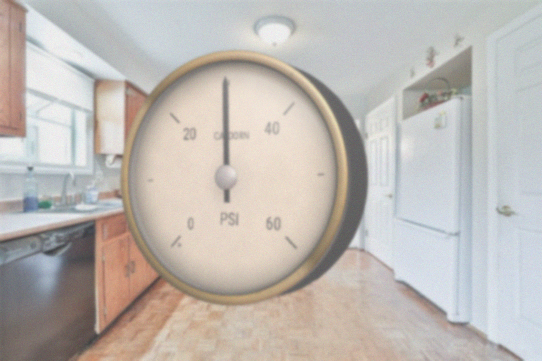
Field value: 30 psi
